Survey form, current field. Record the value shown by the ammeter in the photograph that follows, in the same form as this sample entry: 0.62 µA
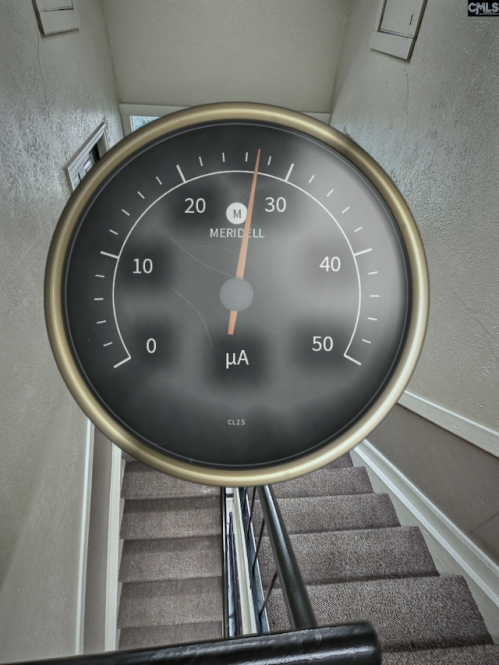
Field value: 27 µA
